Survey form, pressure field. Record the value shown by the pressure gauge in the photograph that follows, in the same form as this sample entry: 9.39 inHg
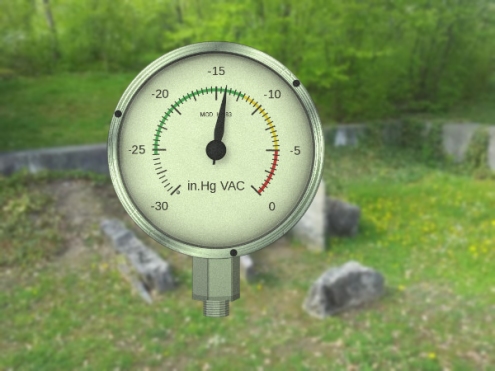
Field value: -14 inHg
